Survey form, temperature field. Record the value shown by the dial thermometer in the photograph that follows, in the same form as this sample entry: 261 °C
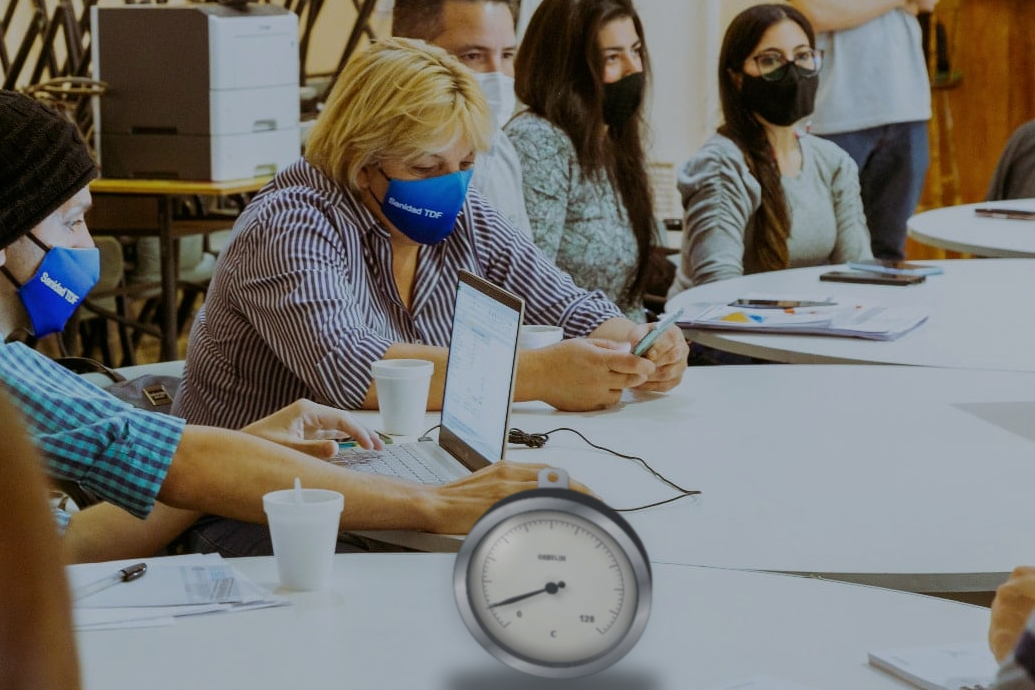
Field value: 10 °C
